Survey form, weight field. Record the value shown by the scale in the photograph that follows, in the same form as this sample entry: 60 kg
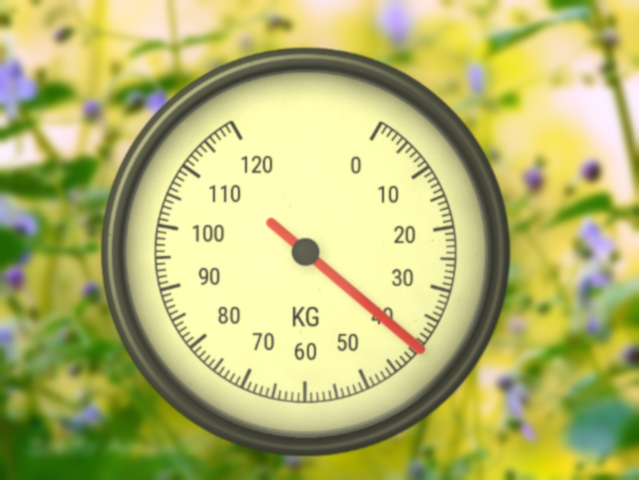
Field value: 40 kg
